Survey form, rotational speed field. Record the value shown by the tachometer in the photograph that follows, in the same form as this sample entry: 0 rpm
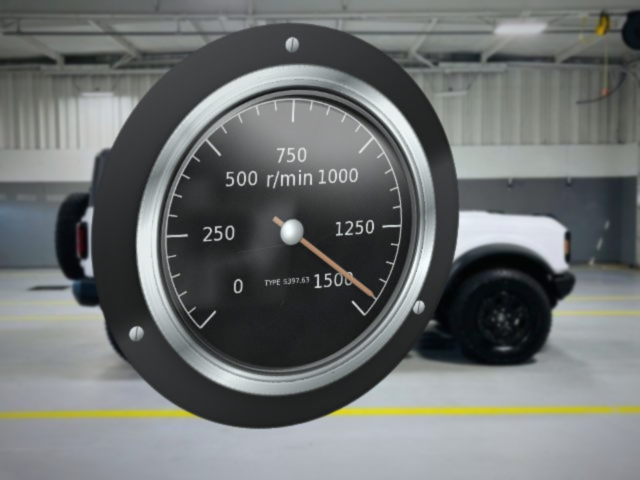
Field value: 1450 rpm
